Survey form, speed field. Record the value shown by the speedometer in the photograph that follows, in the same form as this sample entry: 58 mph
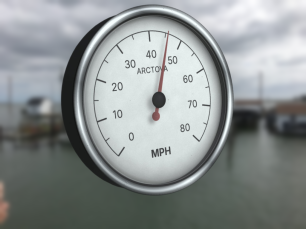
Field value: 45 mph
